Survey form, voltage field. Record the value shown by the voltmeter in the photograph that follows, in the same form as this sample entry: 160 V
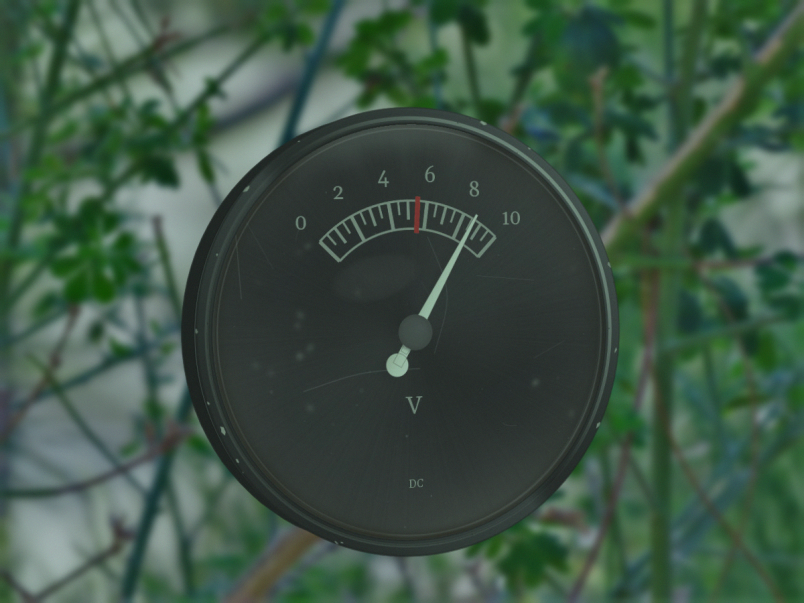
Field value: 8.5 V
